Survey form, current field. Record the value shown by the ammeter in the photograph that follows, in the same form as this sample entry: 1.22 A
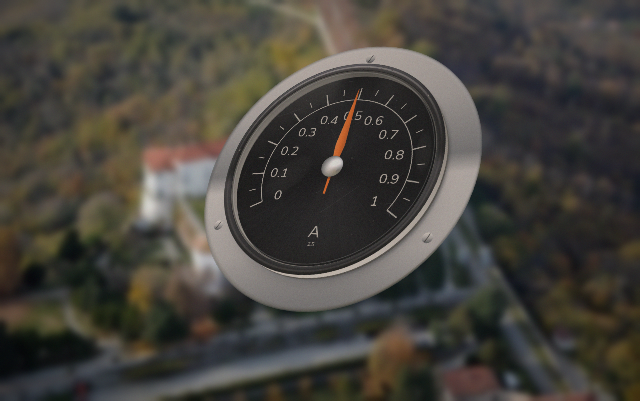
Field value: 0.5 A
